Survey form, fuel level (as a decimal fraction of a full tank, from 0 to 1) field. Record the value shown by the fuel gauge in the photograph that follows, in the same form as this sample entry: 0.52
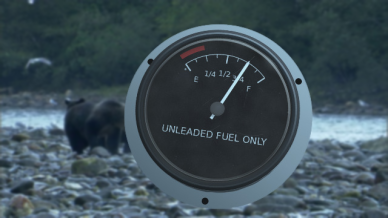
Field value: 0.75
